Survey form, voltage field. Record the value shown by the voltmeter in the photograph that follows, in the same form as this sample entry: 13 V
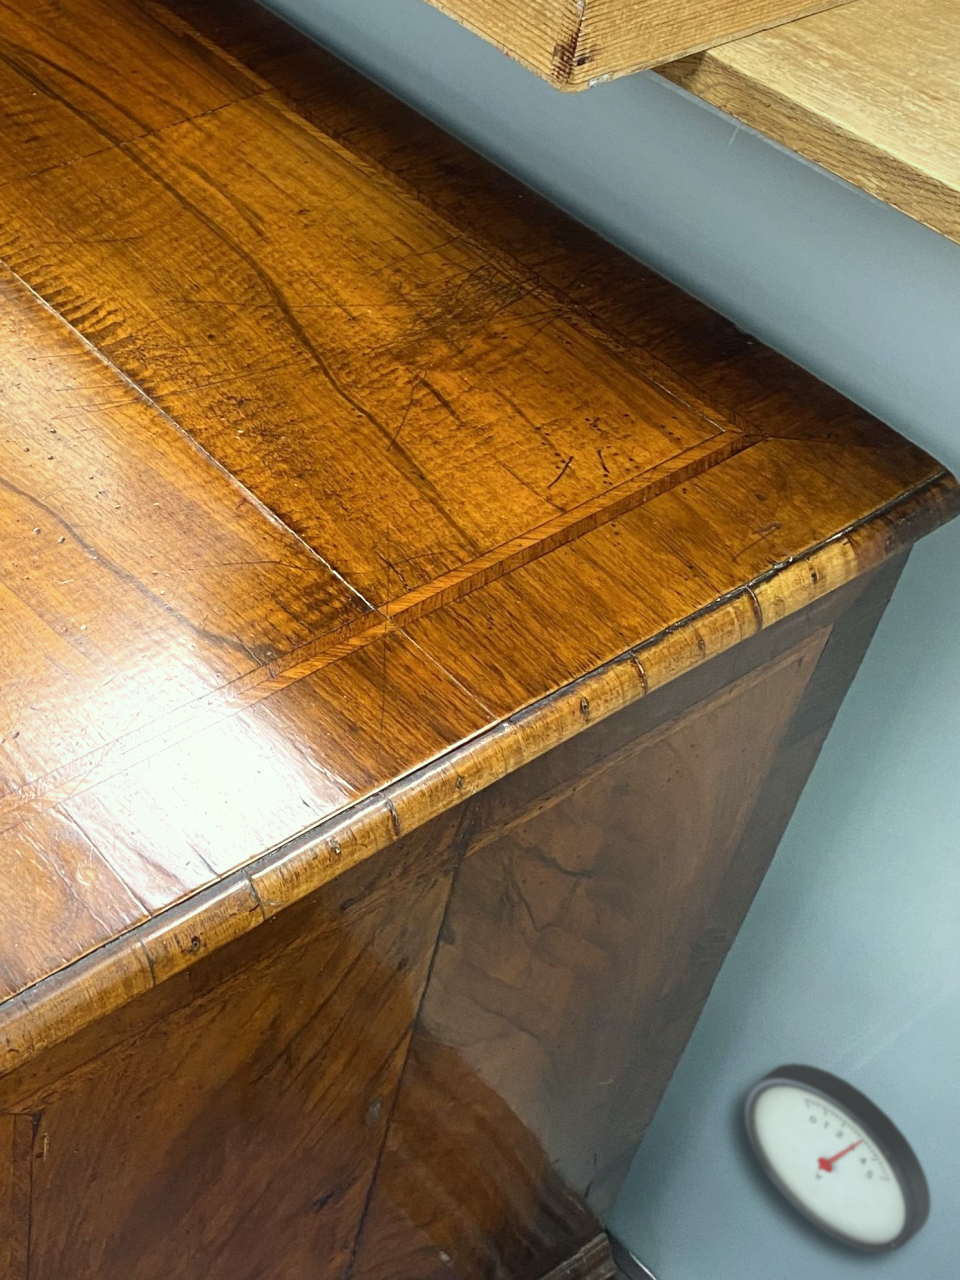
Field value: 3 V
